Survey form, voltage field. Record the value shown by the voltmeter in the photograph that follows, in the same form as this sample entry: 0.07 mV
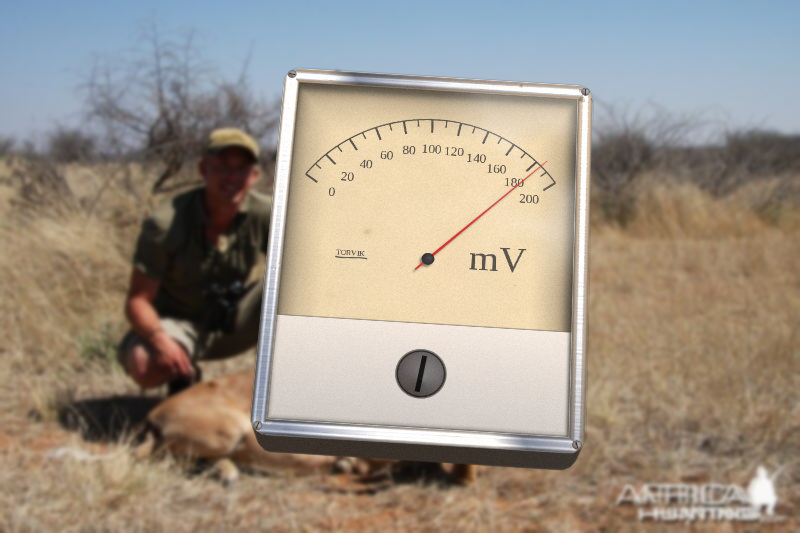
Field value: 185 mV
